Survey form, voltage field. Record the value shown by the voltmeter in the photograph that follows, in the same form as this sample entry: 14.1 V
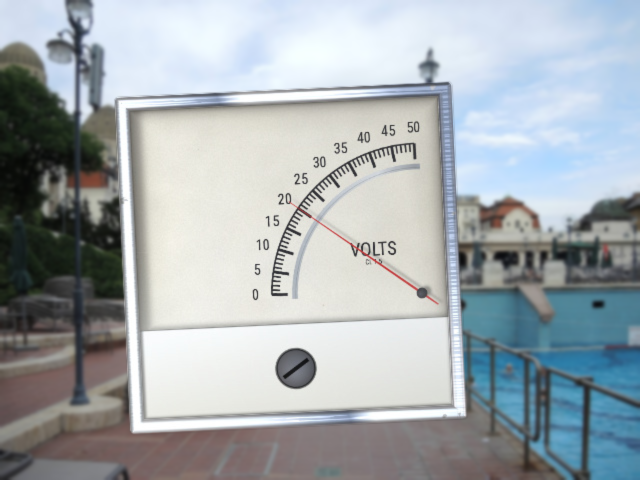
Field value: 20 V
